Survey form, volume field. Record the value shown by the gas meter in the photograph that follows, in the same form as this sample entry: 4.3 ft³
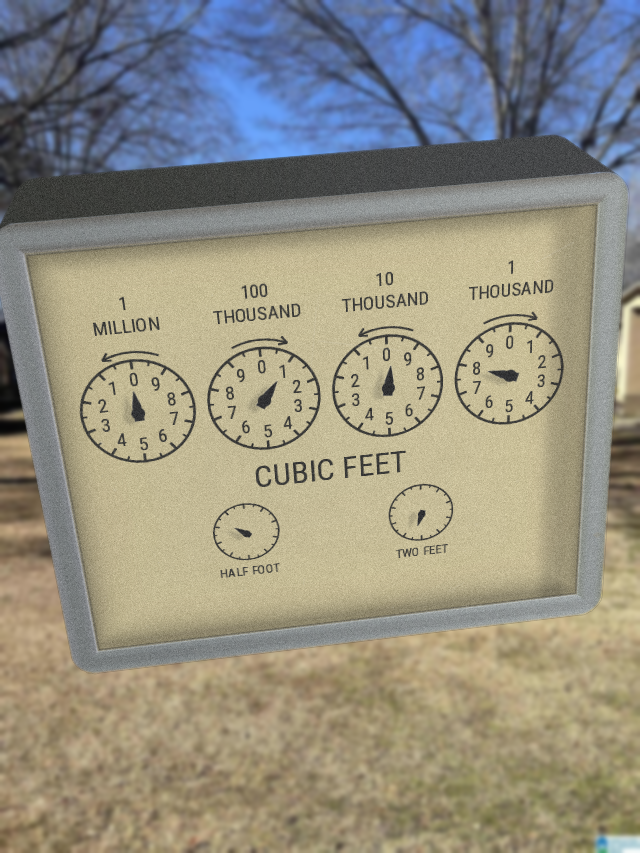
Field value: 9800 ft³
